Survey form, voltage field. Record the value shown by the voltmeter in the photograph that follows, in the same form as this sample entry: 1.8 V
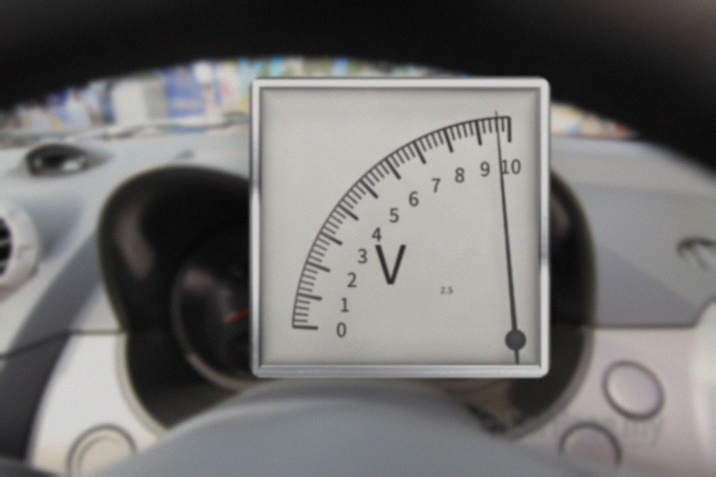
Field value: 9.6 V
